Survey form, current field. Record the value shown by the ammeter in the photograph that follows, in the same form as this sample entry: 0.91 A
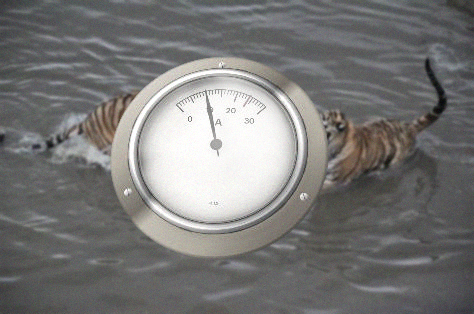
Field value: 10 A
